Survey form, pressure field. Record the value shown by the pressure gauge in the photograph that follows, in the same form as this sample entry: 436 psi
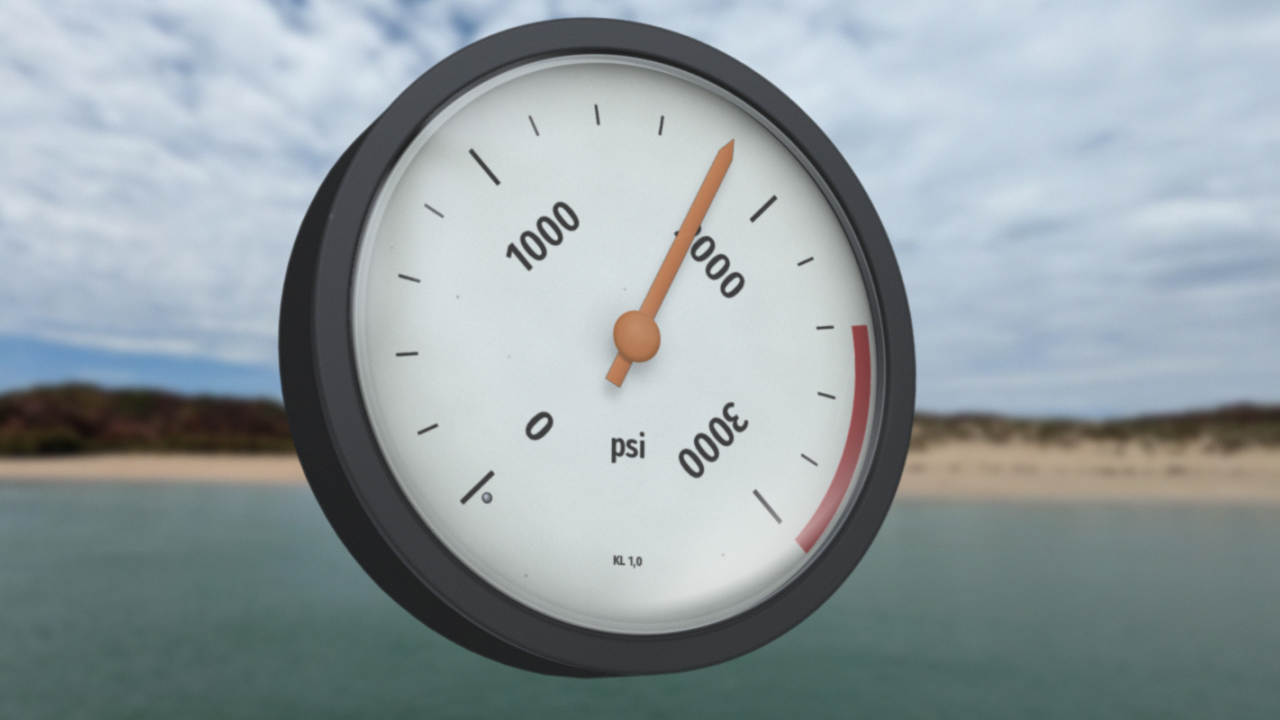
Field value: 1800 psi
